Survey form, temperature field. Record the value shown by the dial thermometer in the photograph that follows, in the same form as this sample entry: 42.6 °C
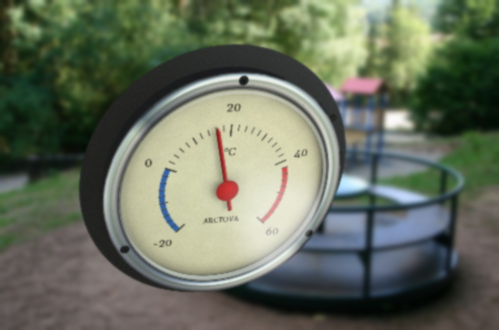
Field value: 16 °C
